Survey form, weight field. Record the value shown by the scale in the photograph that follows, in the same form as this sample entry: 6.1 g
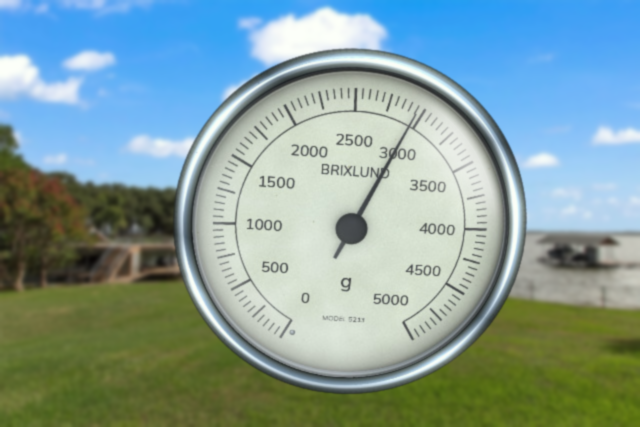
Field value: 2950 g
